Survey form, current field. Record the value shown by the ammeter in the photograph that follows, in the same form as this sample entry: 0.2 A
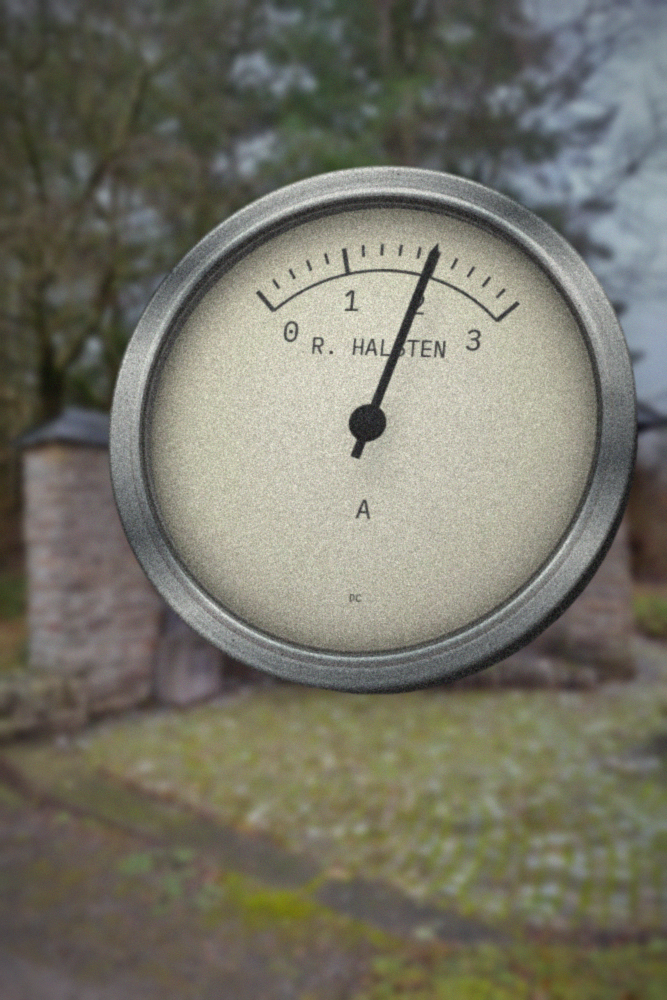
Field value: 2 A
